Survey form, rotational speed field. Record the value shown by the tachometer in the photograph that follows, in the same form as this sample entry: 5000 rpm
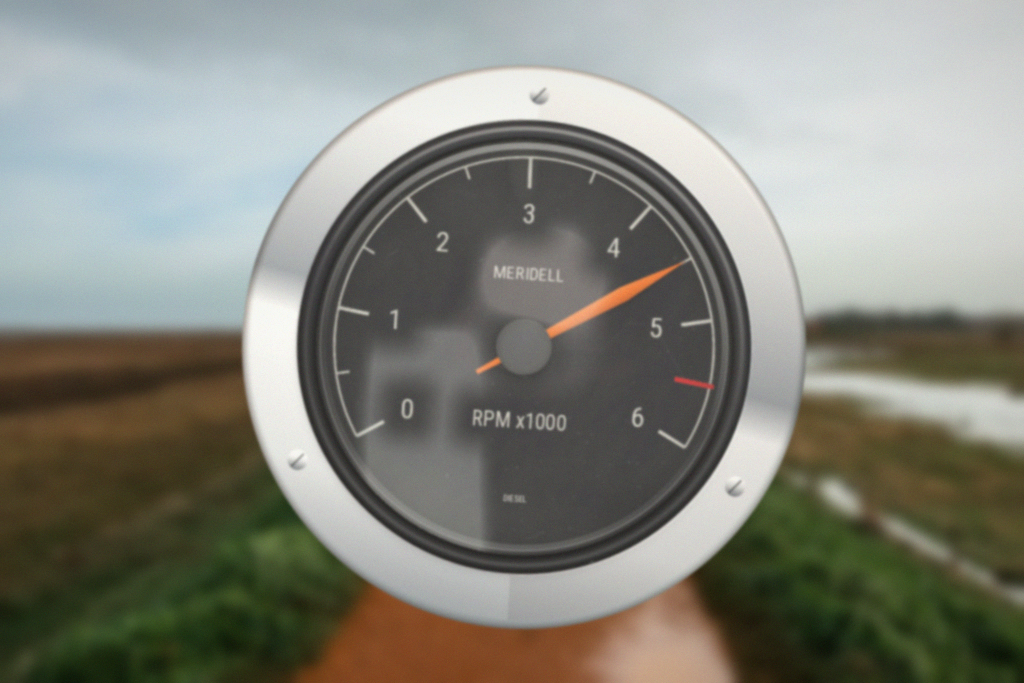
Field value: 4500 rpm
